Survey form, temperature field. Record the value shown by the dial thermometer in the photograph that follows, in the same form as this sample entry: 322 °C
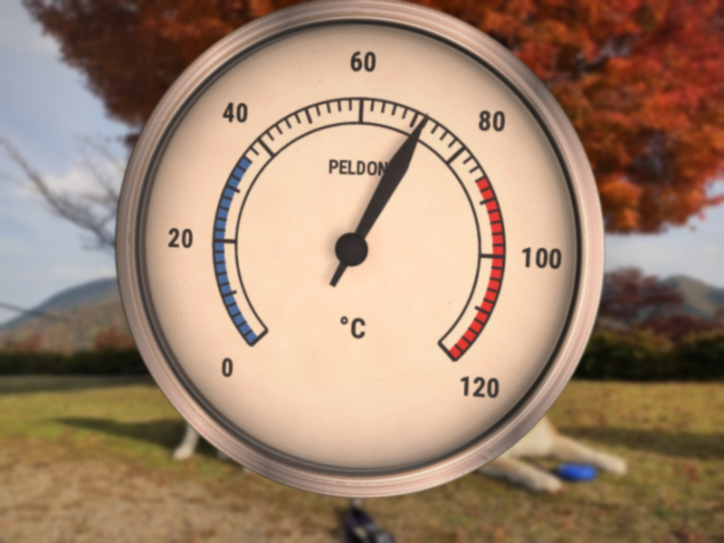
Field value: 72 °C
